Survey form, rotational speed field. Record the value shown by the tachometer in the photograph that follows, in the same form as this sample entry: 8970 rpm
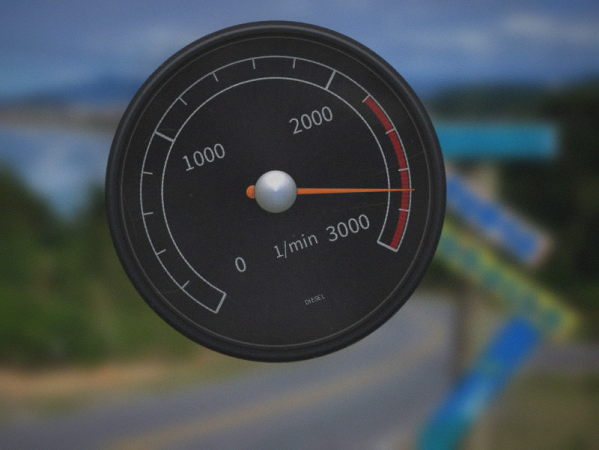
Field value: 2700 rpm
